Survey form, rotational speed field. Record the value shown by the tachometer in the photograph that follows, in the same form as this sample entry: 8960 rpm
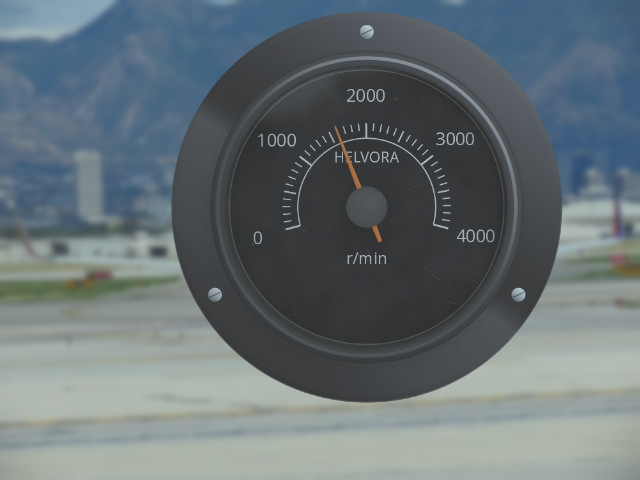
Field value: 1600 rpm
